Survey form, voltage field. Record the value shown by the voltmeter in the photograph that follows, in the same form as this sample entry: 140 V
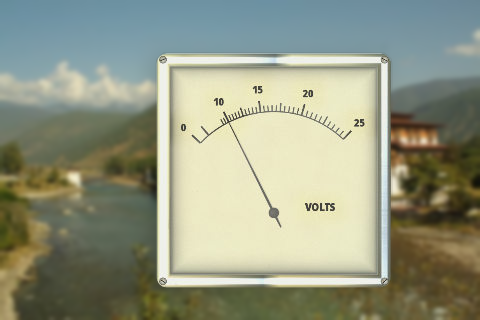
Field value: 10 V
